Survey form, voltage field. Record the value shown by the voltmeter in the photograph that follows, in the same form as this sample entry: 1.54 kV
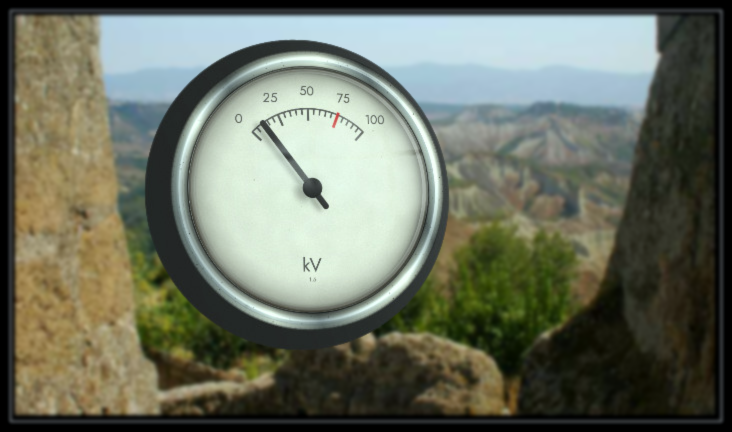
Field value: 10 kV
